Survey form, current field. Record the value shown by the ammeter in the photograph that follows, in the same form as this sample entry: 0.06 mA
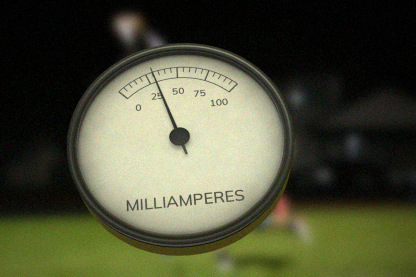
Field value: 30 mA
